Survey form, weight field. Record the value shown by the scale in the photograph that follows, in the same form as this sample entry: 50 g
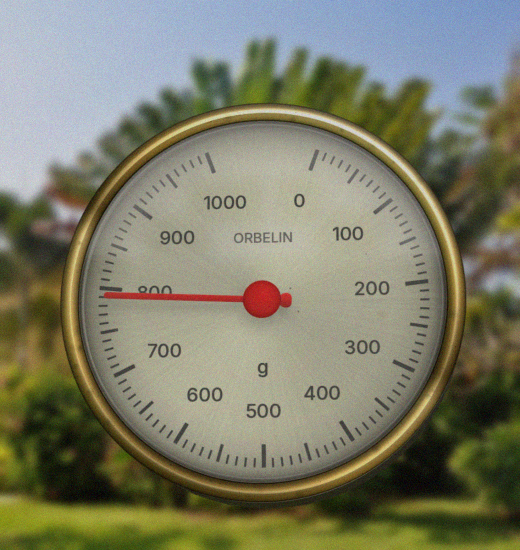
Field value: 790 g
